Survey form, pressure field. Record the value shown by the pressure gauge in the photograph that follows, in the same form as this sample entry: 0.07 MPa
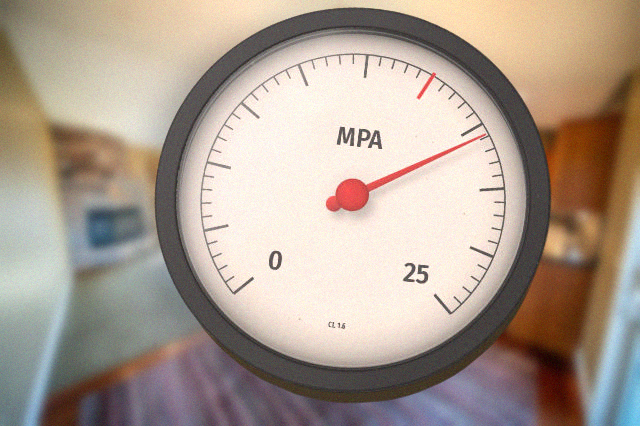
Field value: 18 MPa
